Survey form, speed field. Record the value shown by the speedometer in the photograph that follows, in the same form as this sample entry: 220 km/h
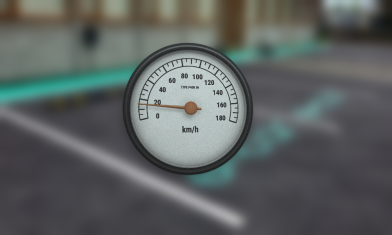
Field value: 15 km/h
